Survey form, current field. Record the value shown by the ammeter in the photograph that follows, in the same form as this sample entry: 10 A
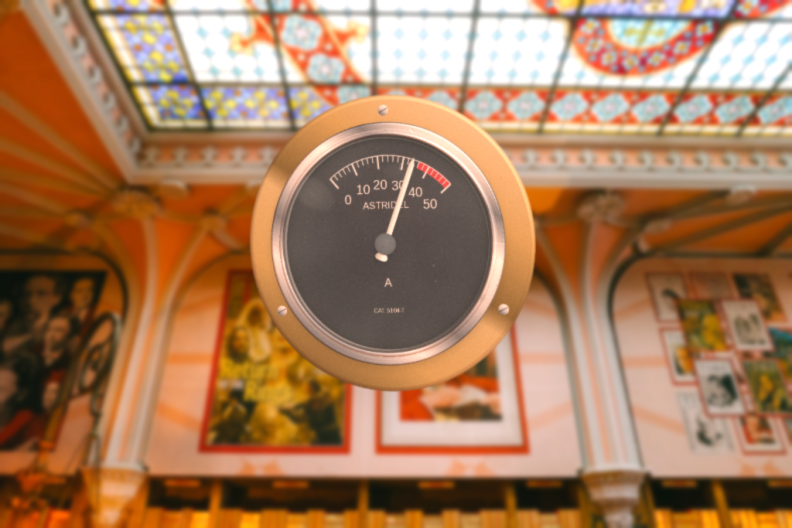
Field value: 34 A
